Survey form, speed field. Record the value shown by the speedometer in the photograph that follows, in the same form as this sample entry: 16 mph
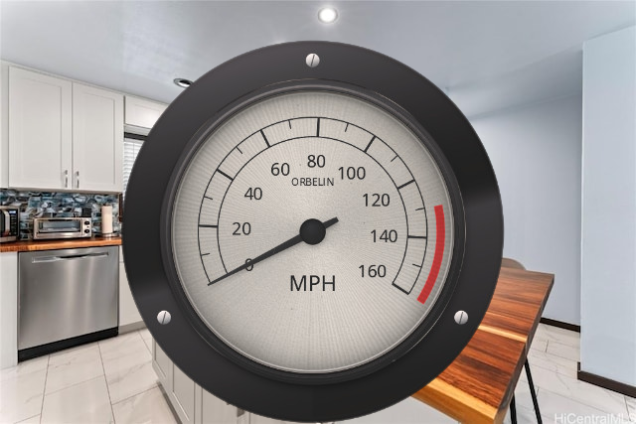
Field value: 0 mph
